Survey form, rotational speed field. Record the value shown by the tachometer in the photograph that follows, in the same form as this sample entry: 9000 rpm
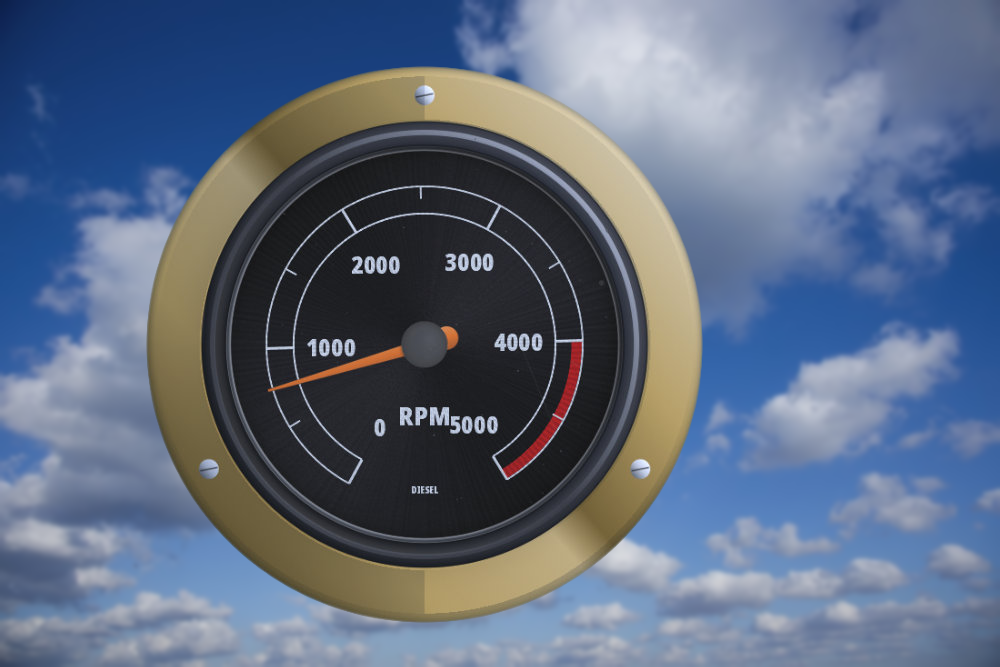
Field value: 750 rpm
